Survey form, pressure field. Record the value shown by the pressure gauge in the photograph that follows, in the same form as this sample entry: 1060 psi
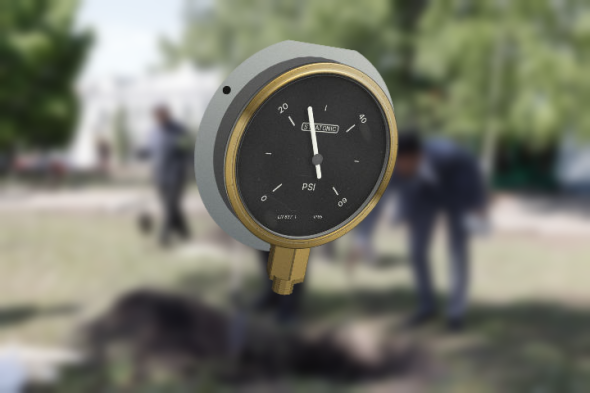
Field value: 25 psi
